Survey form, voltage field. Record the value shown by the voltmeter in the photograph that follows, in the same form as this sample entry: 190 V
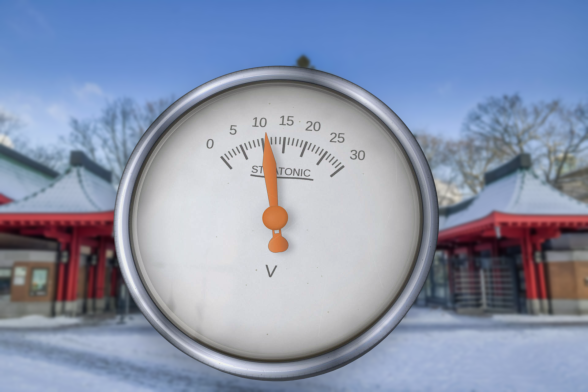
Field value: 11 V
